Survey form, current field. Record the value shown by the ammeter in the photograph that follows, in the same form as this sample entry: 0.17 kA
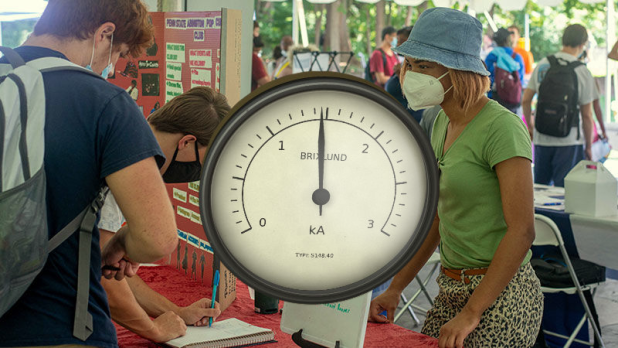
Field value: 1.45 kA
